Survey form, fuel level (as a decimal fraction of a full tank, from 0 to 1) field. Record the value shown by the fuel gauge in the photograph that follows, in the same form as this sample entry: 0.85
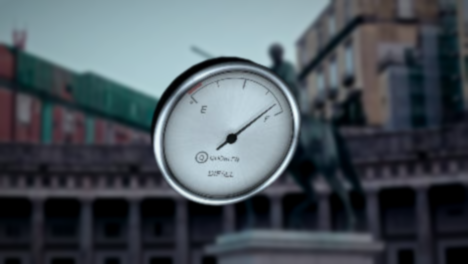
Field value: 0.875
